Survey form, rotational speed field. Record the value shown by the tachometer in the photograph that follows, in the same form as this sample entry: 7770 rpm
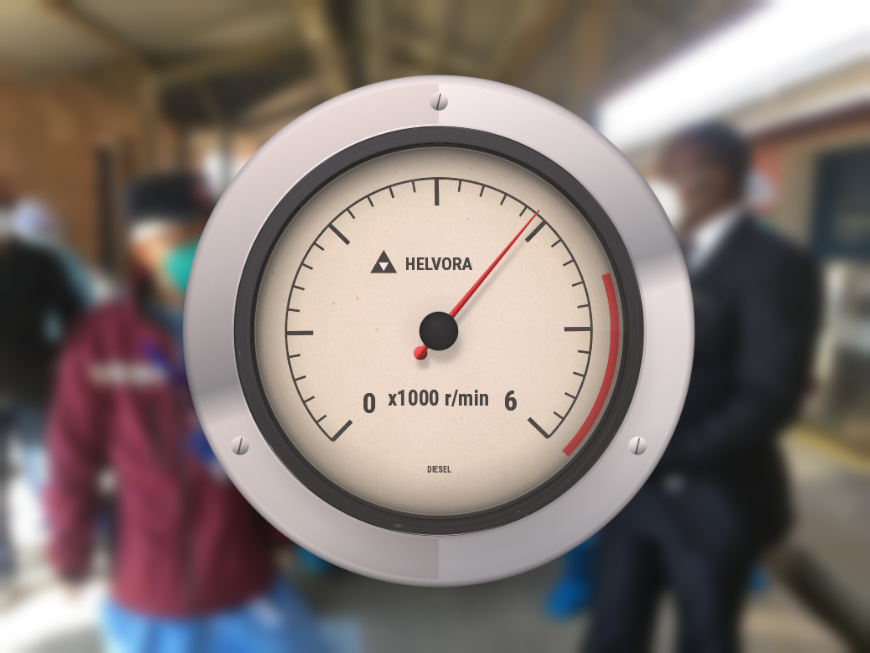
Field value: 3900 rpm
